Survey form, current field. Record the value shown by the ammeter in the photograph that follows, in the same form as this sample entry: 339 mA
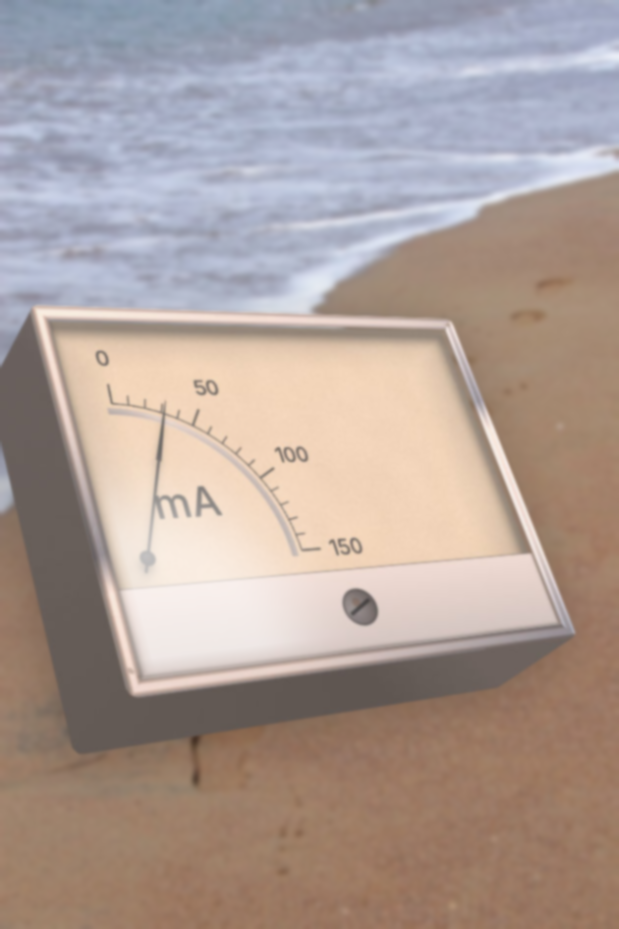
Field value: 30 mA
